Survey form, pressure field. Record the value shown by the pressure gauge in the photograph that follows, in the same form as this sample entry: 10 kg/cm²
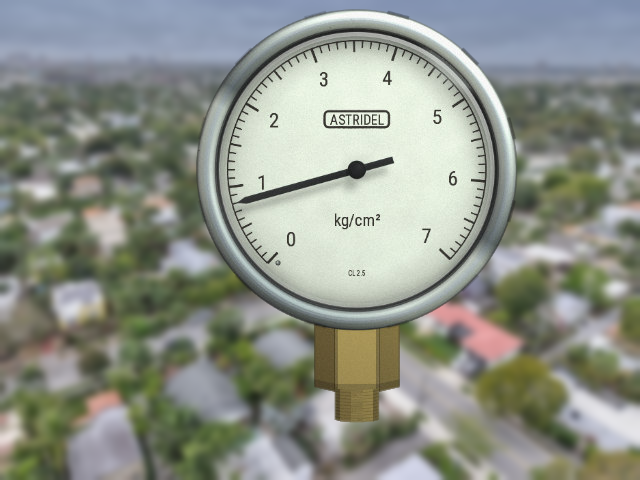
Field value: 0.8 kg/cm²
